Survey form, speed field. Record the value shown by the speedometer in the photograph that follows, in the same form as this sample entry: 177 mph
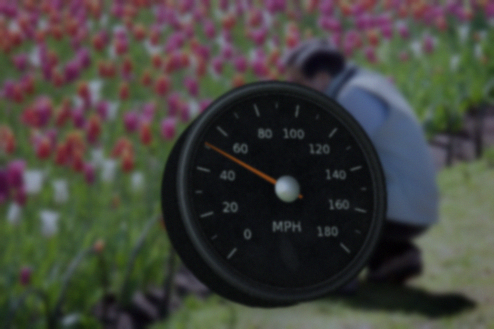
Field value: 50 mph
